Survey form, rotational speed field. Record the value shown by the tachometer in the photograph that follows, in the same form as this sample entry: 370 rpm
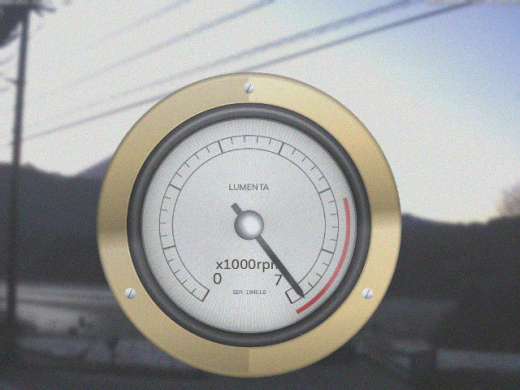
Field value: 6800 rpm
